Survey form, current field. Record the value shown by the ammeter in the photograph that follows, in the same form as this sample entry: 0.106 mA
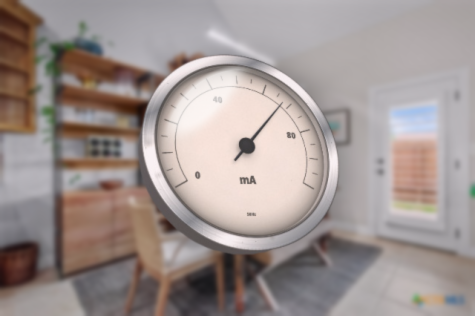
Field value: 67.5 mA
